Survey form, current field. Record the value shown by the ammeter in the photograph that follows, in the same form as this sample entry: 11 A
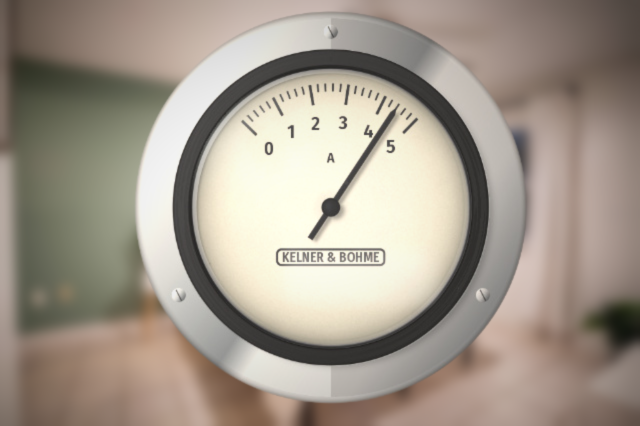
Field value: 4.4 A
